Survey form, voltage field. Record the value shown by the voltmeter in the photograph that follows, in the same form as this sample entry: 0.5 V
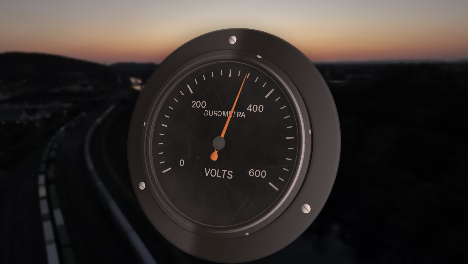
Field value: 340 V
